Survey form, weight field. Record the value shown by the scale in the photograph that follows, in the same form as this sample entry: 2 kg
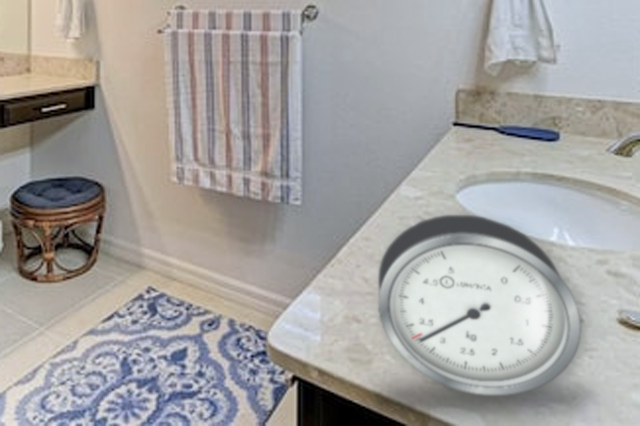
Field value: 3.25 kg
